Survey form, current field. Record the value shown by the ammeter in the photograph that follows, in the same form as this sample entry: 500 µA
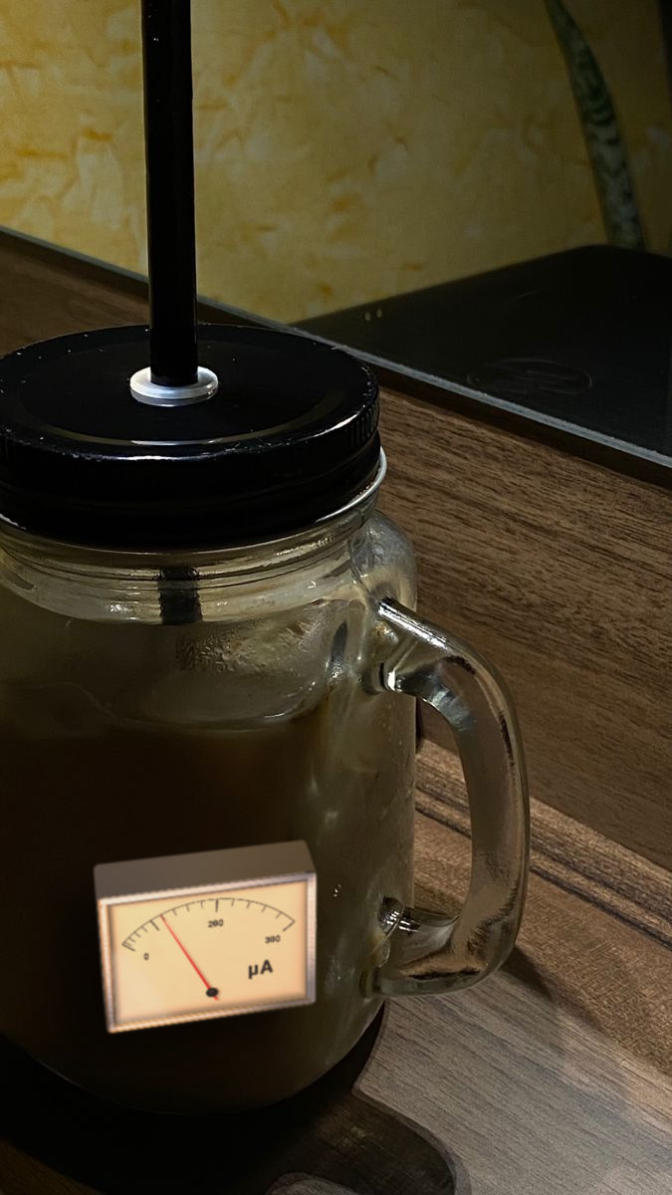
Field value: 120 µA
